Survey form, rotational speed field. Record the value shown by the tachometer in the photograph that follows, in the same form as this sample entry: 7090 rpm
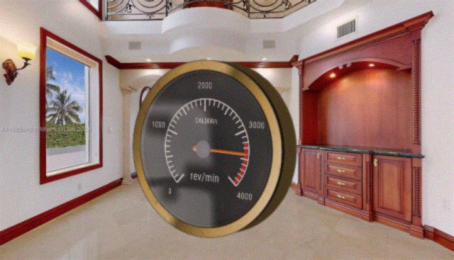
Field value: 3400 rpm
